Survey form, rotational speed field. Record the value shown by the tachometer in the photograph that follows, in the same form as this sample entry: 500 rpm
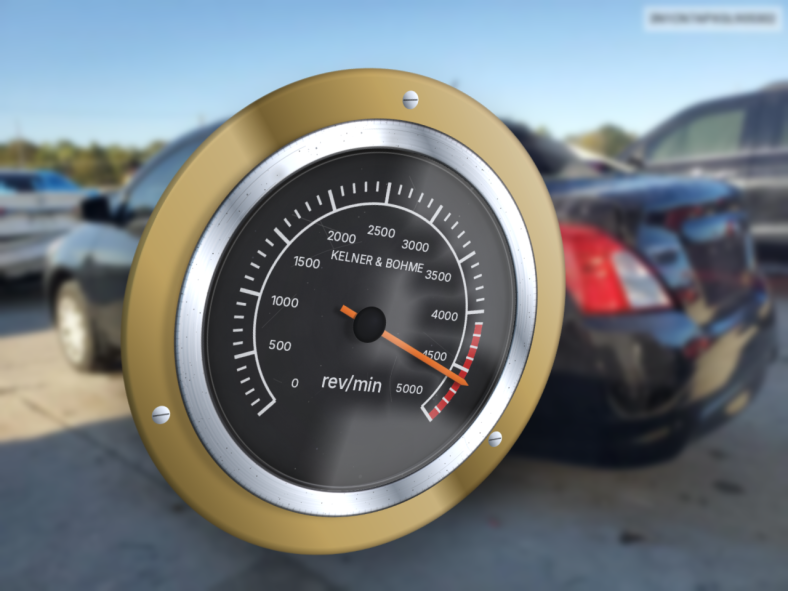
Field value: 4600 rpm
